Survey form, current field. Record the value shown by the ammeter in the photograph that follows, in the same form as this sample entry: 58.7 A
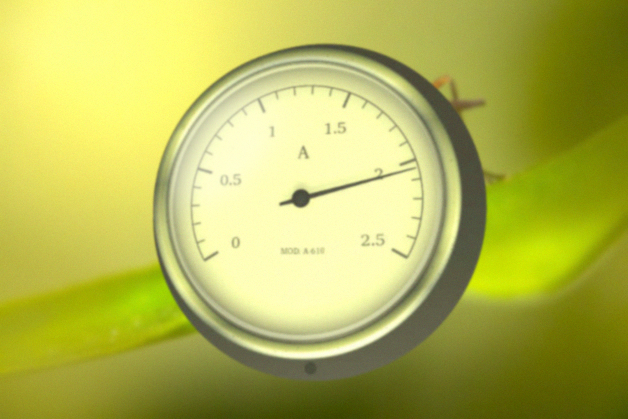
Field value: 2.05 A
